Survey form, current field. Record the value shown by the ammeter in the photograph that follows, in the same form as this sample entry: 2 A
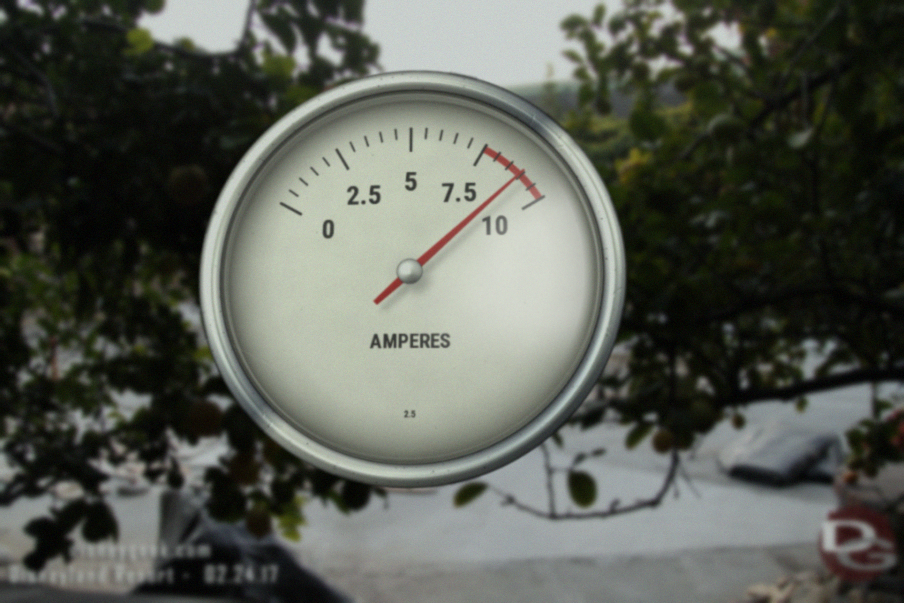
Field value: 9 A
